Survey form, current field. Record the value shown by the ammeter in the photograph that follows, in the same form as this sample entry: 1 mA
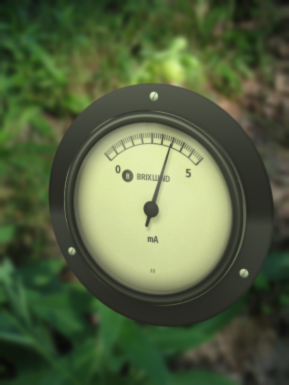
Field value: 3.5 mA
